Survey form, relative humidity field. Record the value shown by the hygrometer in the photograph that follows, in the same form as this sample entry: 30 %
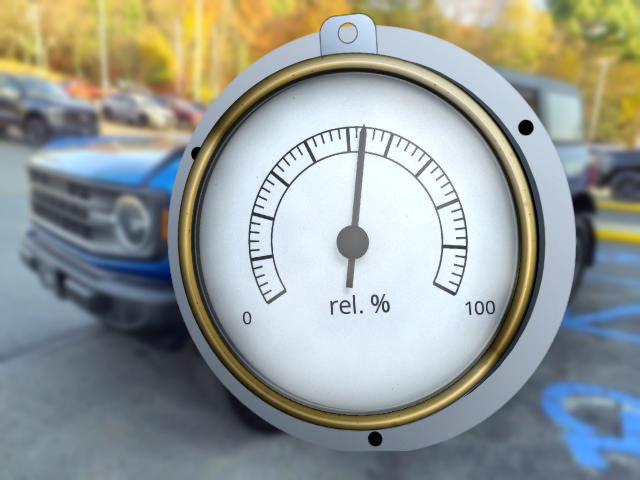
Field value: 54 %
